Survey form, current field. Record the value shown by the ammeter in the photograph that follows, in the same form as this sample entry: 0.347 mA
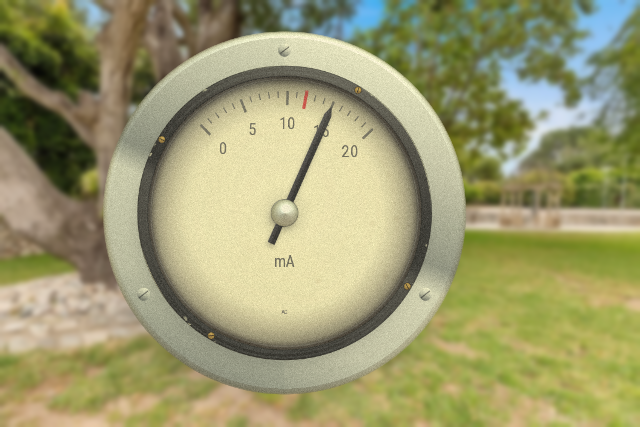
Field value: 15 mA
